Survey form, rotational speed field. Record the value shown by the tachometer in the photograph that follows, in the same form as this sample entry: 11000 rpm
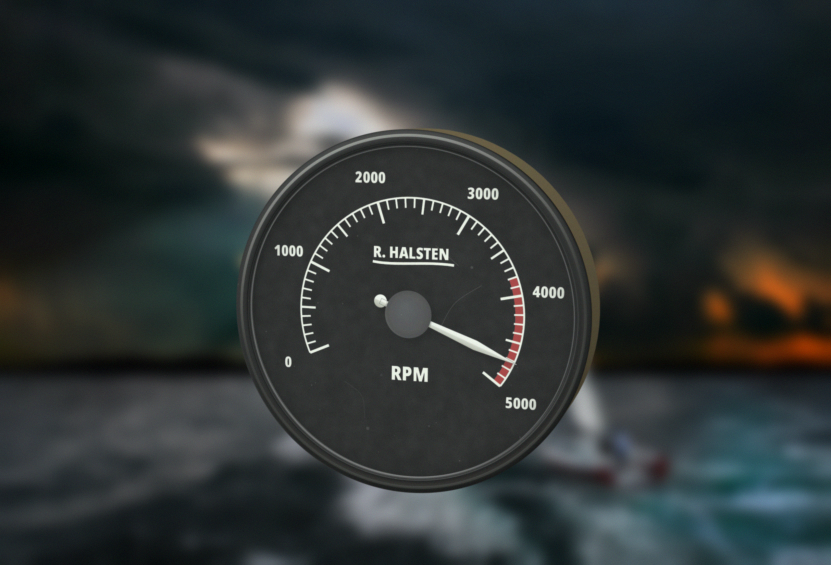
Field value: 4700 rpm
